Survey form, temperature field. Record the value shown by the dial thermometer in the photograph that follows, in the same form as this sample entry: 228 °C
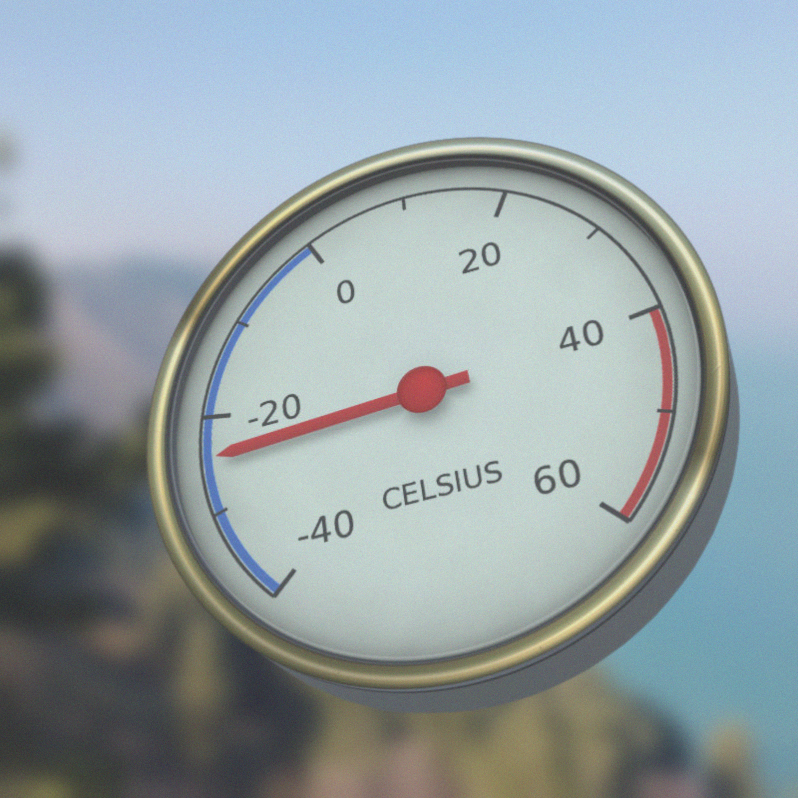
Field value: -25 °C
